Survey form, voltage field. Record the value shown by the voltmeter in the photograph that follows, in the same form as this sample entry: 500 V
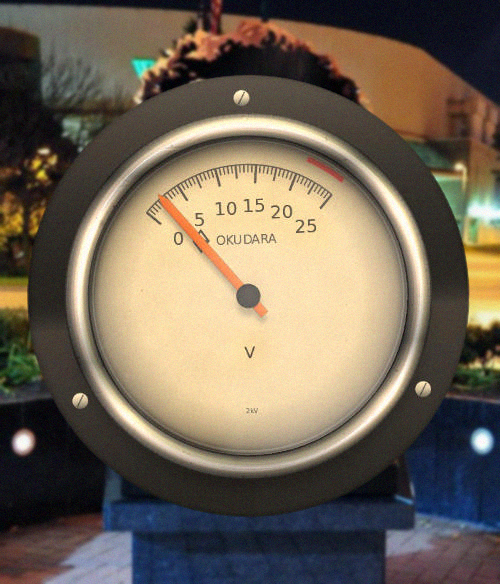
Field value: 2.5 V
